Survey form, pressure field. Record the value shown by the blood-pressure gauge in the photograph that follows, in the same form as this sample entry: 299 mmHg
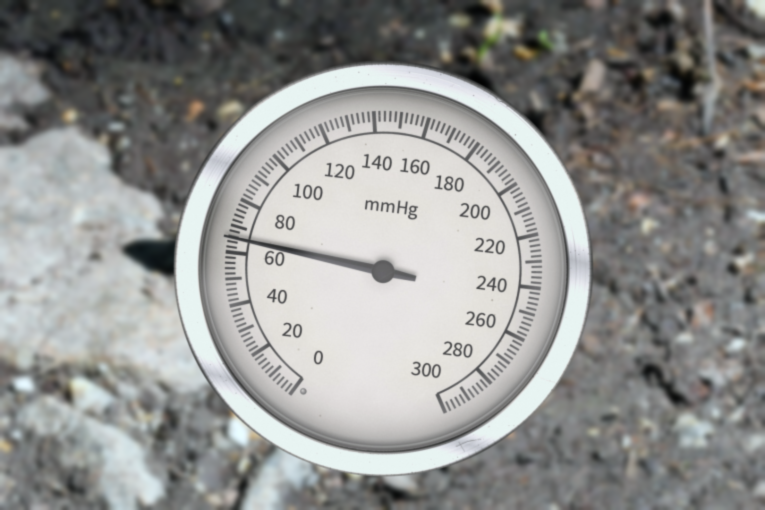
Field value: 66 mmHg
